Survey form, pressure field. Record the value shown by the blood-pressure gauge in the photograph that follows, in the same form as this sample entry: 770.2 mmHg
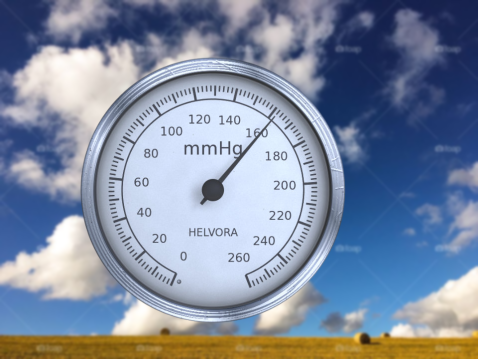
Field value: 162 mmHg
